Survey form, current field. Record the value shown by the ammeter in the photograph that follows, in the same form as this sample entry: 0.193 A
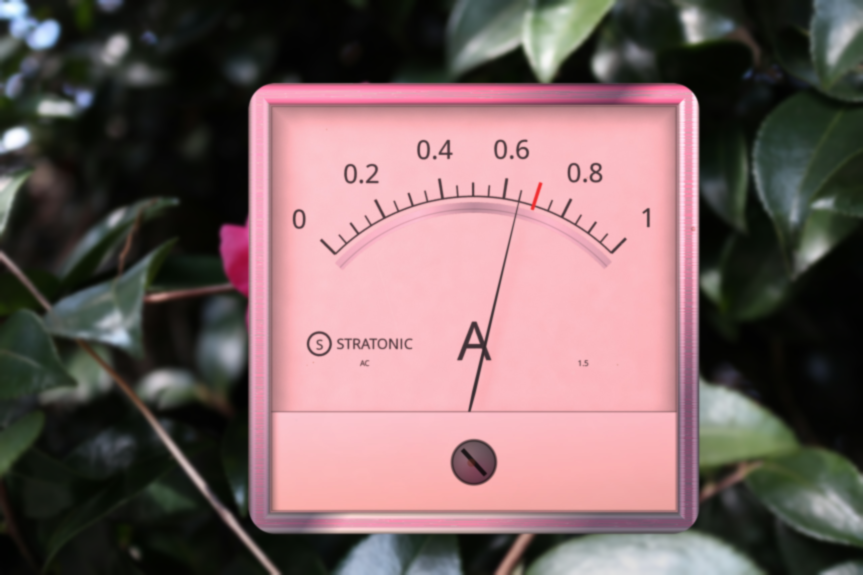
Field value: 0.65 A
